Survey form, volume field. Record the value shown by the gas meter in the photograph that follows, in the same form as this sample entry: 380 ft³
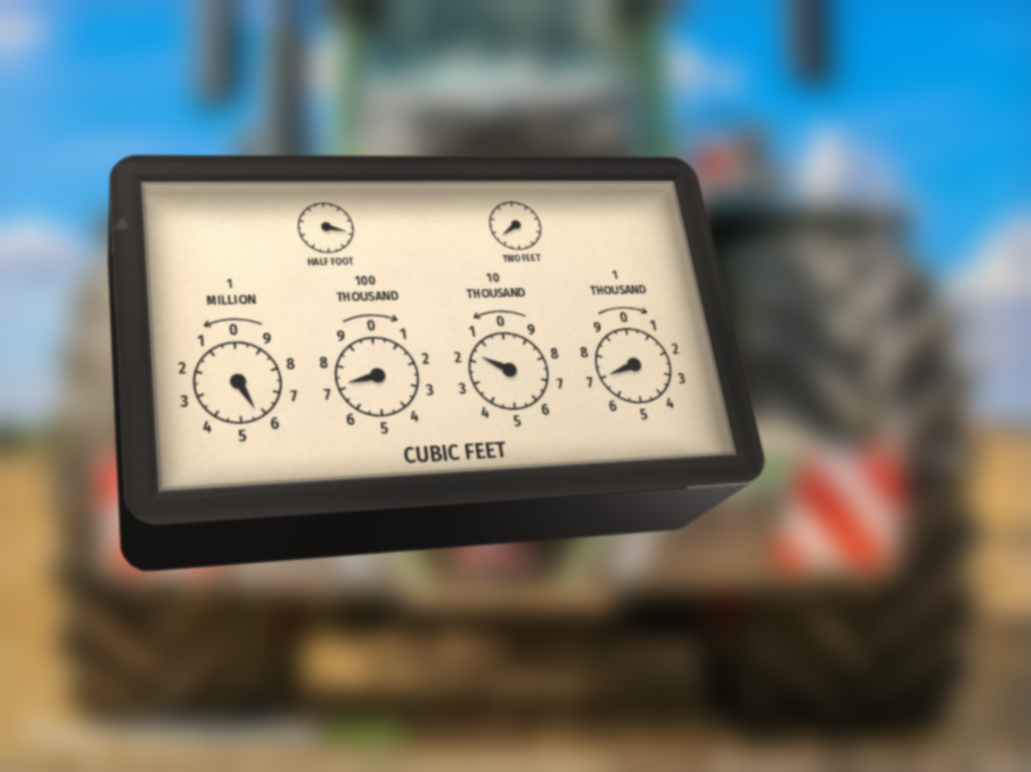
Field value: 571700 ft³
